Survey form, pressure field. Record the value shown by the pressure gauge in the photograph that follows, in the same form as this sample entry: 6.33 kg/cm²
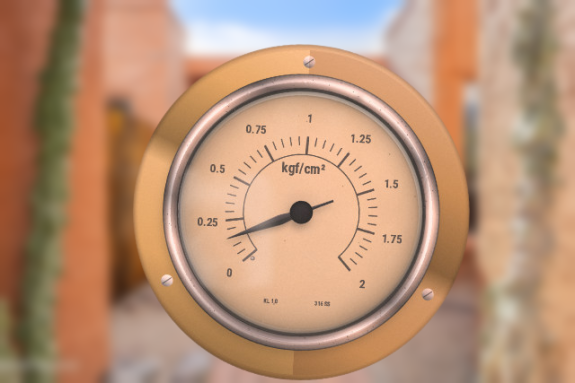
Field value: 0.15 kg/cm²
